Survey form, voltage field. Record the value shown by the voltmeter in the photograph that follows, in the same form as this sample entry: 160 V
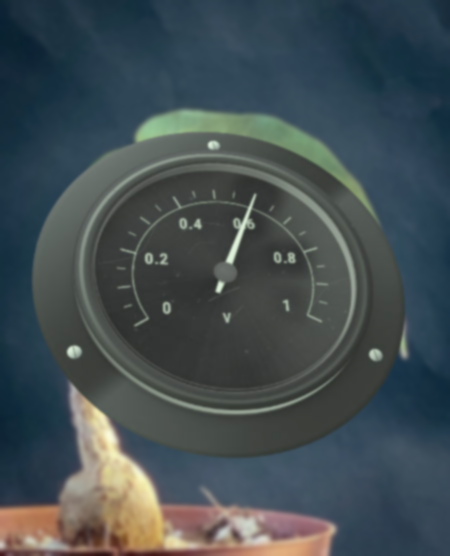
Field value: 0.6 V
